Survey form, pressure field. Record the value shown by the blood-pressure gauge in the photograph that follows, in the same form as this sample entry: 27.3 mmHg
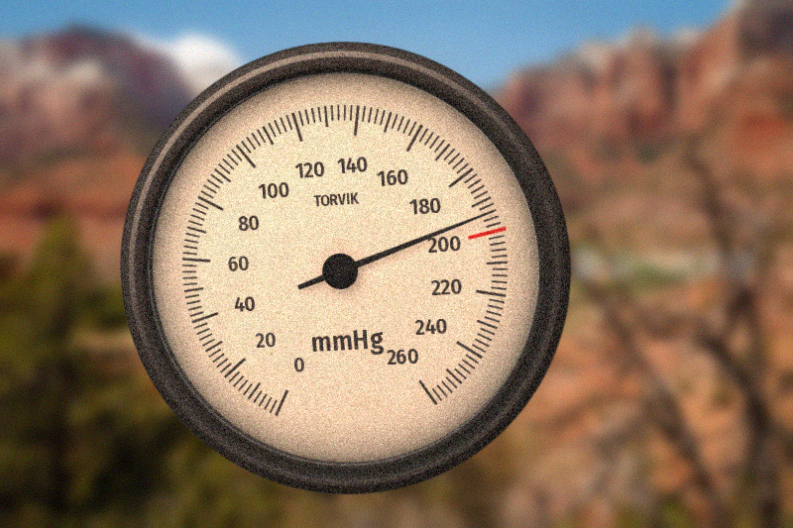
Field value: 194 mmHg
